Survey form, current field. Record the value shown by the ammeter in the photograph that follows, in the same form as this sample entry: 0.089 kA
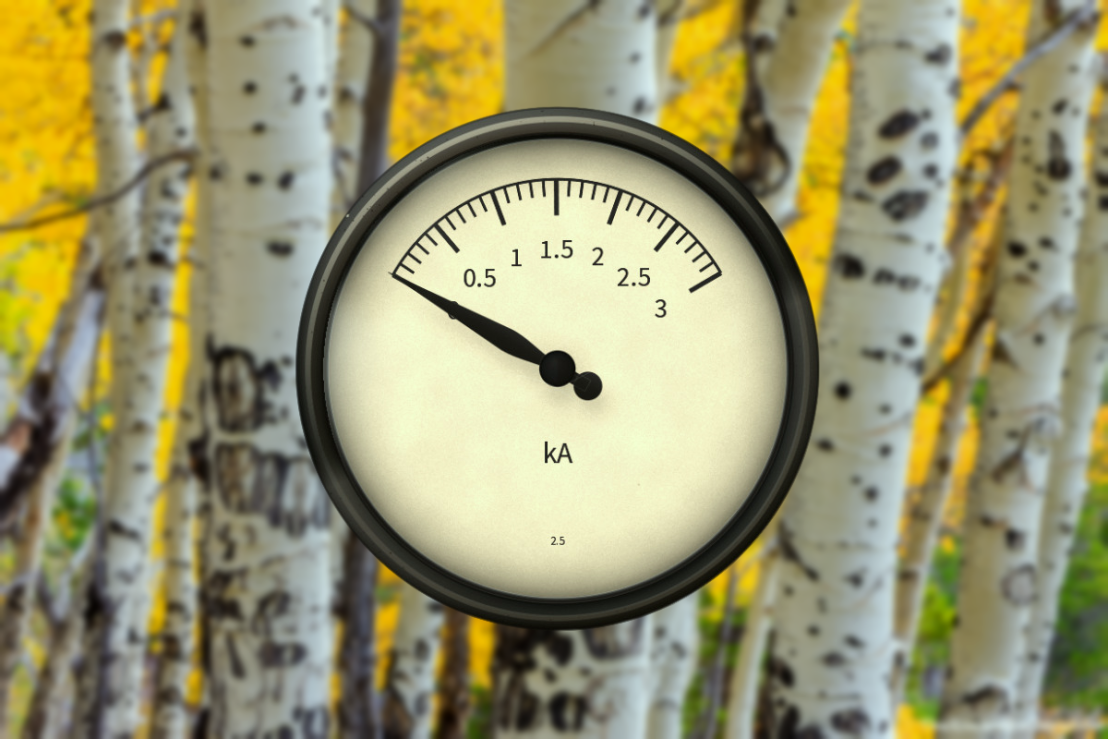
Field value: 0 kA
